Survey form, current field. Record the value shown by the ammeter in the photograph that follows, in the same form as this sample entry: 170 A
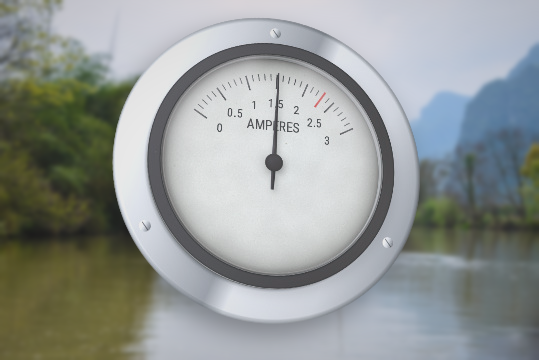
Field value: 1.5 A
